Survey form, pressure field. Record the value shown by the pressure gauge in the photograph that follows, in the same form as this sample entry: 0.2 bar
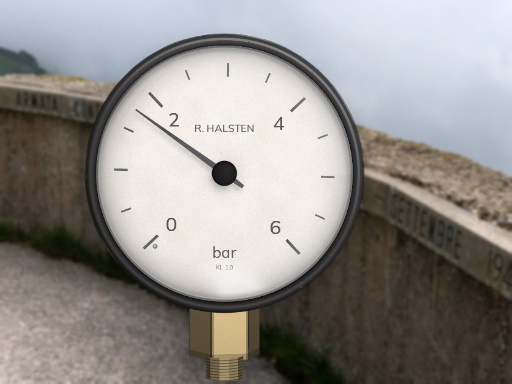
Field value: 1.75 bar
